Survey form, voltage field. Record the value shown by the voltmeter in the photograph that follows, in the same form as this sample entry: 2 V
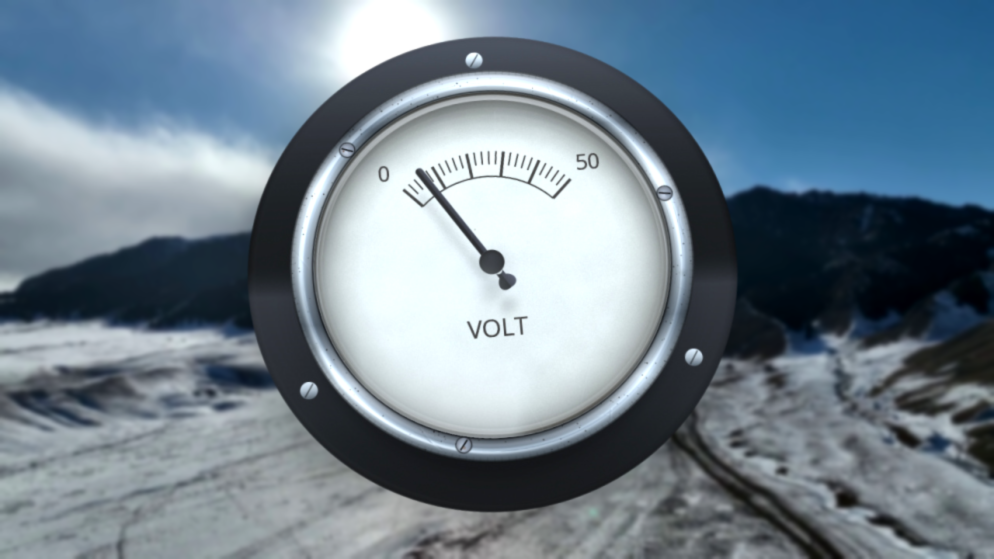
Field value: 6 V
